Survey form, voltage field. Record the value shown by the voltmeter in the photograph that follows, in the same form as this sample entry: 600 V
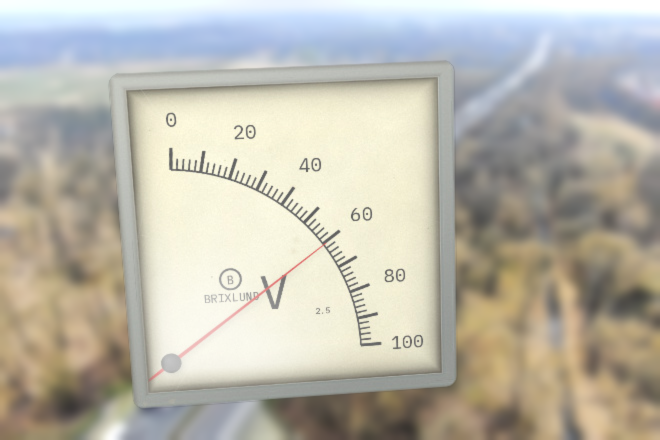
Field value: 60 V
